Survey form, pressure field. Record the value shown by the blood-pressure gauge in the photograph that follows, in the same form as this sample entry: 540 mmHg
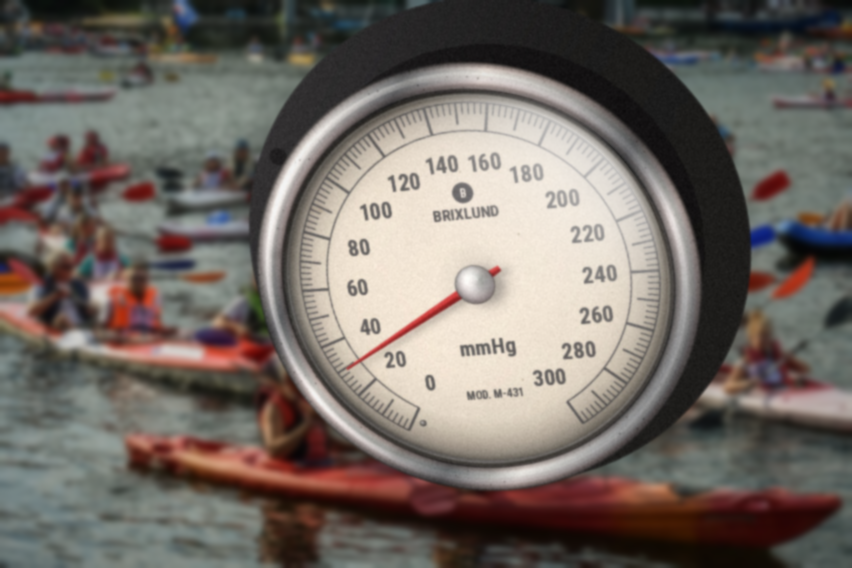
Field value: 30 mmHg
